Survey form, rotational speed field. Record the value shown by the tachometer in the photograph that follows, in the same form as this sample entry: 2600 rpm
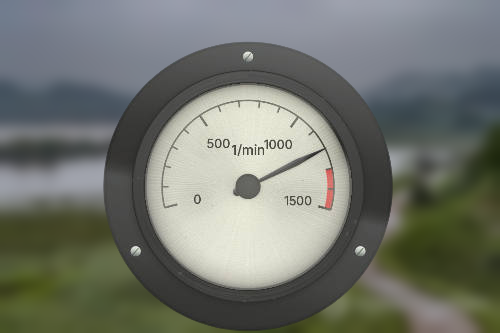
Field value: 1200 rpm
